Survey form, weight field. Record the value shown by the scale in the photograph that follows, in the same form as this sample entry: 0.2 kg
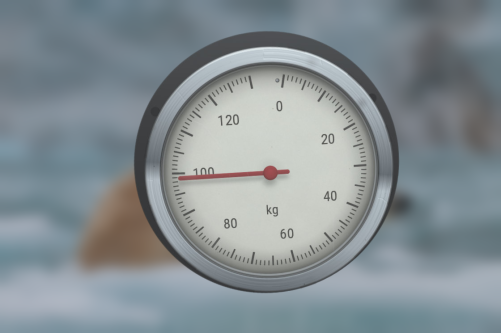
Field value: 99 kg
